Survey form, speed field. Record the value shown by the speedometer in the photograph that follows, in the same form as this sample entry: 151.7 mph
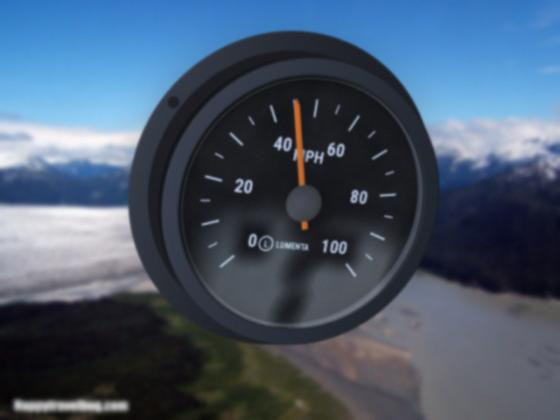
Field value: 45 mph
